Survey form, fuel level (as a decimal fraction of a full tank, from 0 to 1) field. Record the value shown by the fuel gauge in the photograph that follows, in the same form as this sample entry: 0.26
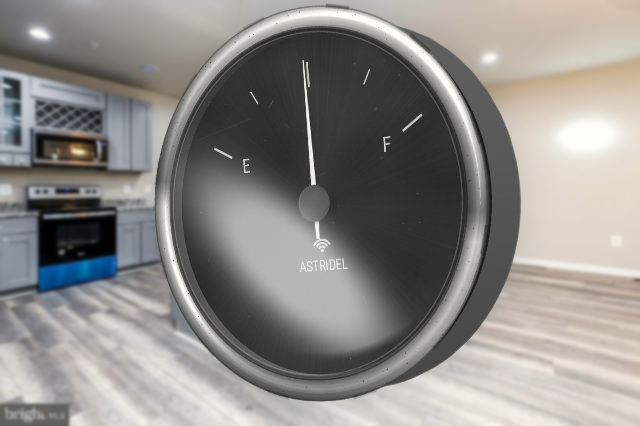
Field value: 0.5
